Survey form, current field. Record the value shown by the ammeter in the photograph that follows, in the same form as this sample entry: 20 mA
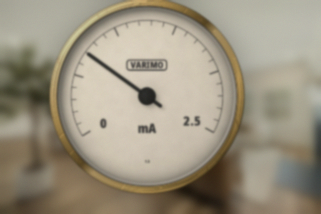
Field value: 0.7 mA
